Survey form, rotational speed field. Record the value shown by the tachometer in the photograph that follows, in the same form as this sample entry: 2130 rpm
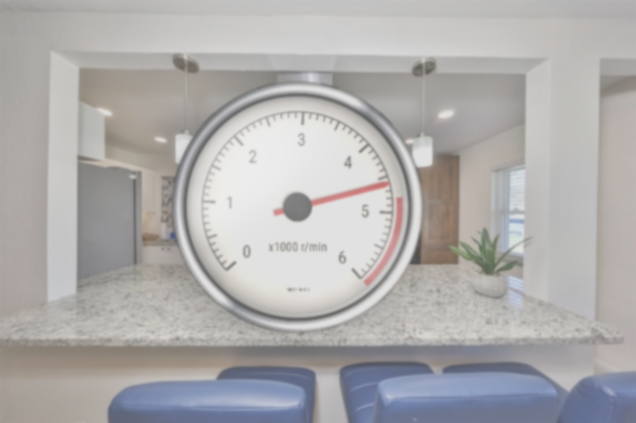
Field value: 4600 rpm
